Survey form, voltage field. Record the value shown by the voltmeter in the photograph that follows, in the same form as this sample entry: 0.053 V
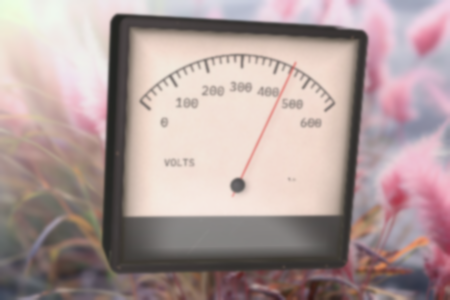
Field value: 440 V
